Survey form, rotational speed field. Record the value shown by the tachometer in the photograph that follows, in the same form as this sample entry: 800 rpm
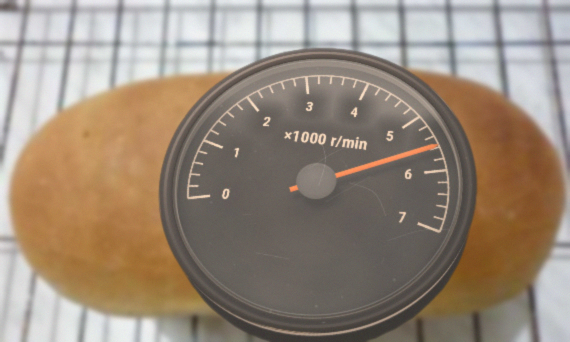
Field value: 5600 rpm
